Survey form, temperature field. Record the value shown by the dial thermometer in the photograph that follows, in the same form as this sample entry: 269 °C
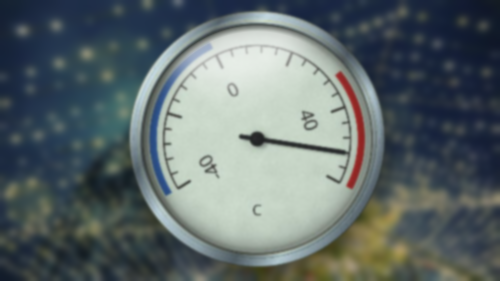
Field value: 52 °C
